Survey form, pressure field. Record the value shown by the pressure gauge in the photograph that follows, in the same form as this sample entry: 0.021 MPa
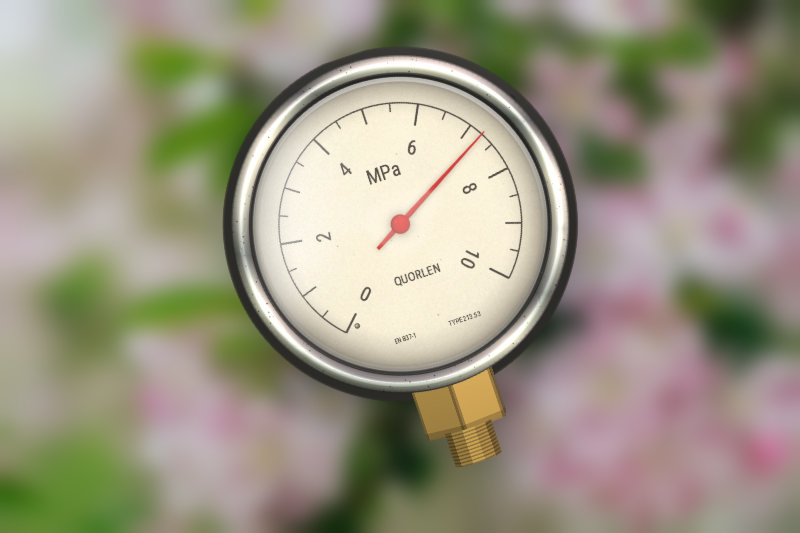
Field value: 7.25 MPa
